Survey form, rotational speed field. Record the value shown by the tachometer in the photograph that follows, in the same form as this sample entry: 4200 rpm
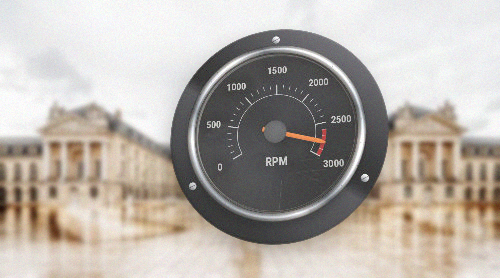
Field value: 2800 rpm
